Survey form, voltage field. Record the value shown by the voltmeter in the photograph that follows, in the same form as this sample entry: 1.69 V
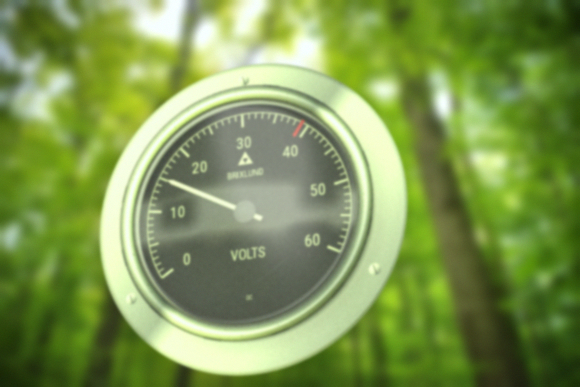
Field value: 15 V
